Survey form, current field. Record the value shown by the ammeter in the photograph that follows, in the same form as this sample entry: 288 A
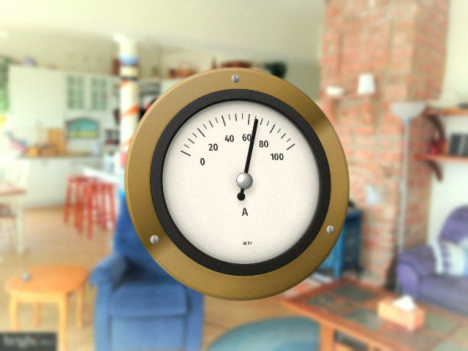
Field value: 65 A
